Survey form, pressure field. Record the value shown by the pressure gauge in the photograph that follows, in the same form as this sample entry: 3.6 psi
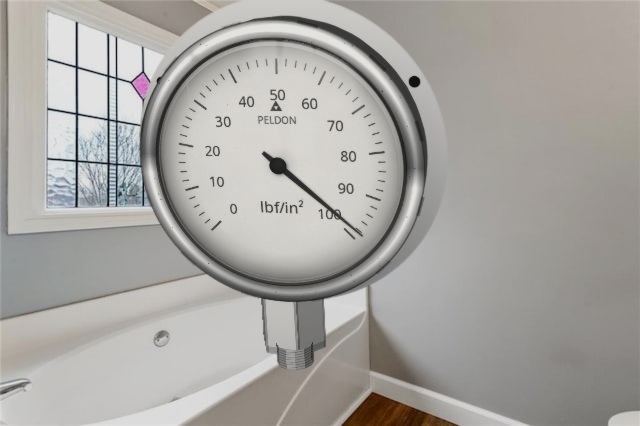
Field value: 98 psi
